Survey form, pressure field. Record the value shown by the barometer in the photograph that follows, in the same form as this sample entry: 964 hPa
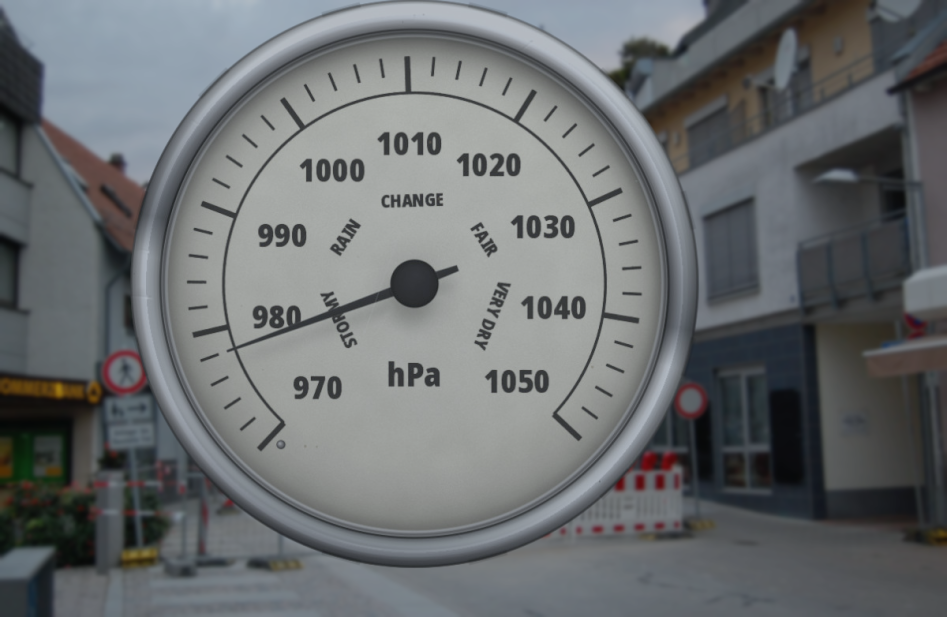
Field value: 978 hPa
